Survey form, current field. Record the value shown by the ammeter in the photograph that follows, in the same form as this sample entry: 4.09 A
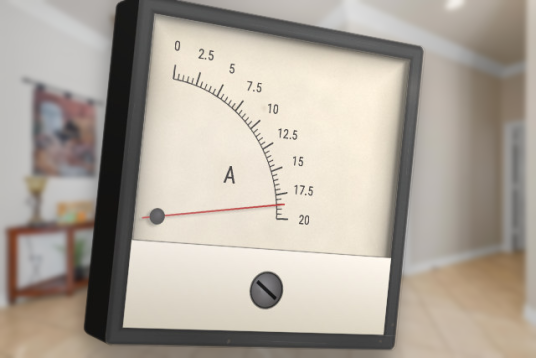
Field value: 18.5 A
